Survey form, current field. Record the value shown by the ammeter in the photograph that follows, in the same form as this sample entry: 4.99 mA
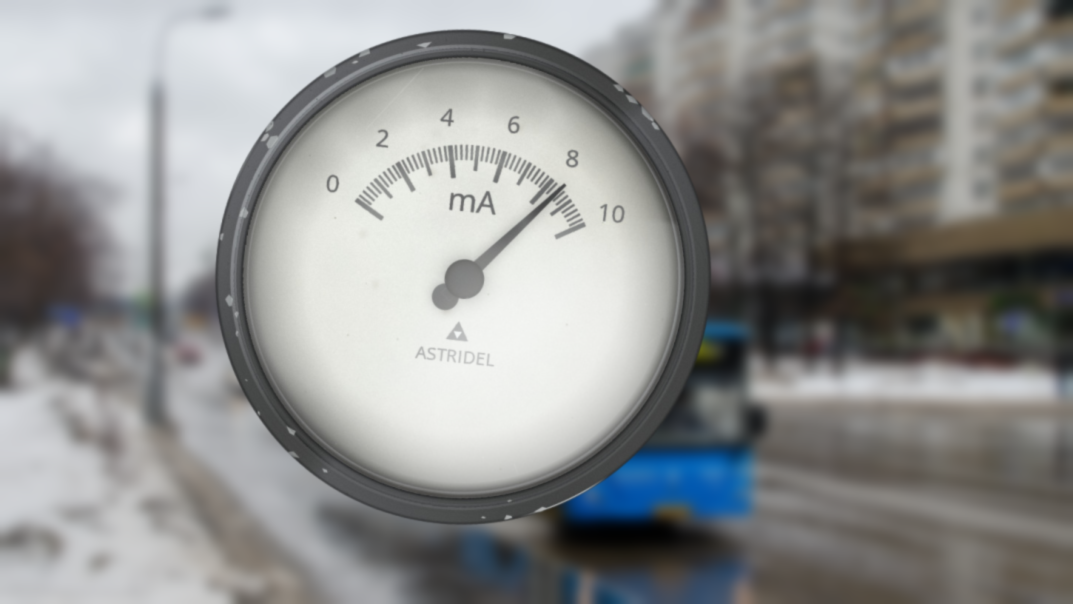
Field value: 8.4 mA
